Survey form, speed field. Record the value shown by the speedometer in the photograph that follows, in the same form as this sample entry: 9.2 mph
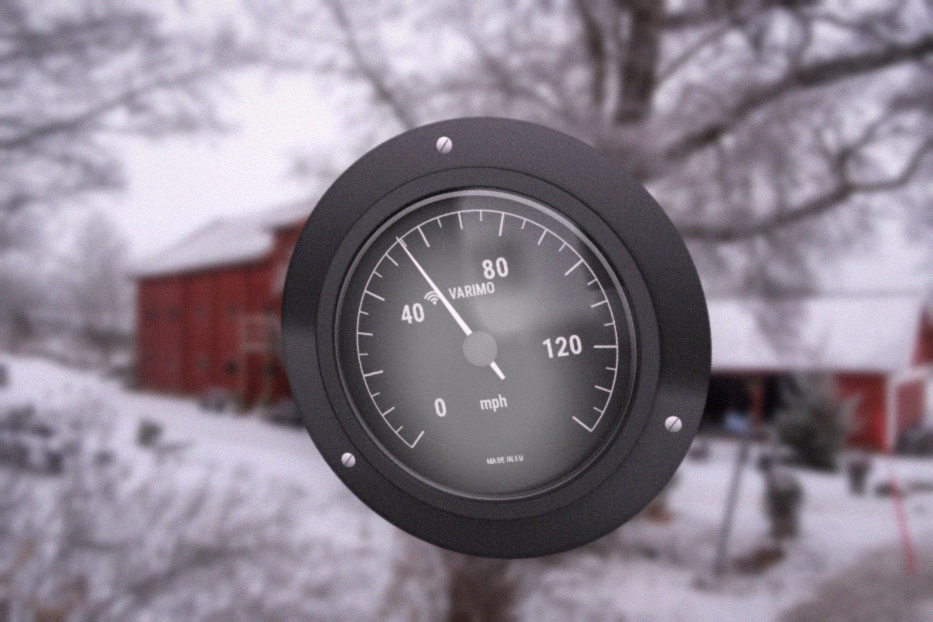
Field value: 55 mph
